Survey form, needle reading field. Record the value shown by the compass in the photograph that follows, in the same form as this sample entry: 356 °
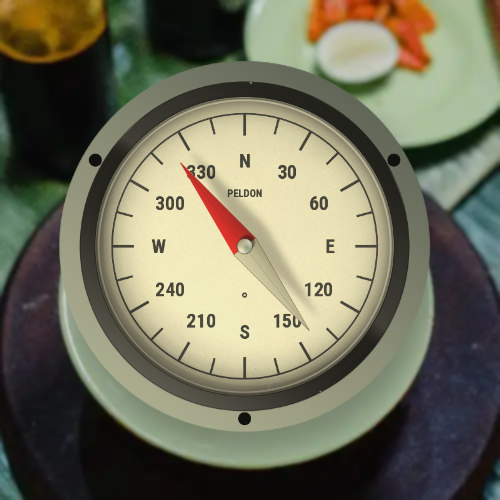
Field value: 322.5 °
